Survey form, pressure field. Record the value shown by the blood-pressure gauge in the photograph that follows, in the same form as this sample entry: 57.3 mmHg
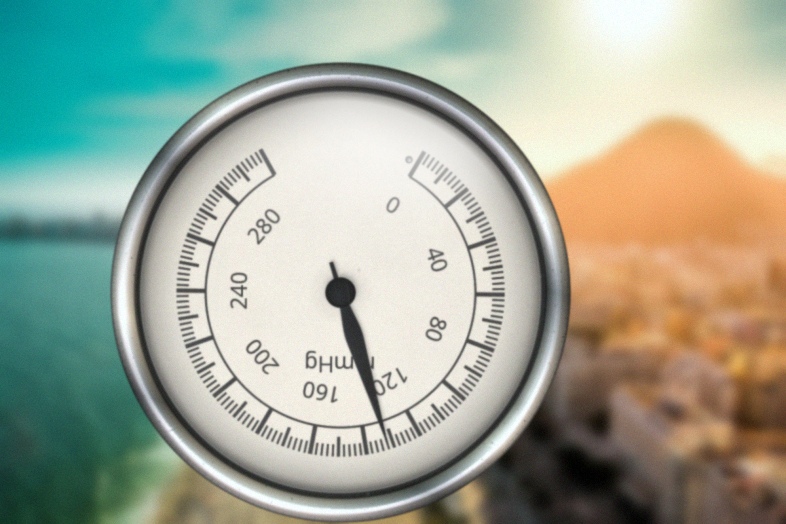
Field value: 132 mmHg
